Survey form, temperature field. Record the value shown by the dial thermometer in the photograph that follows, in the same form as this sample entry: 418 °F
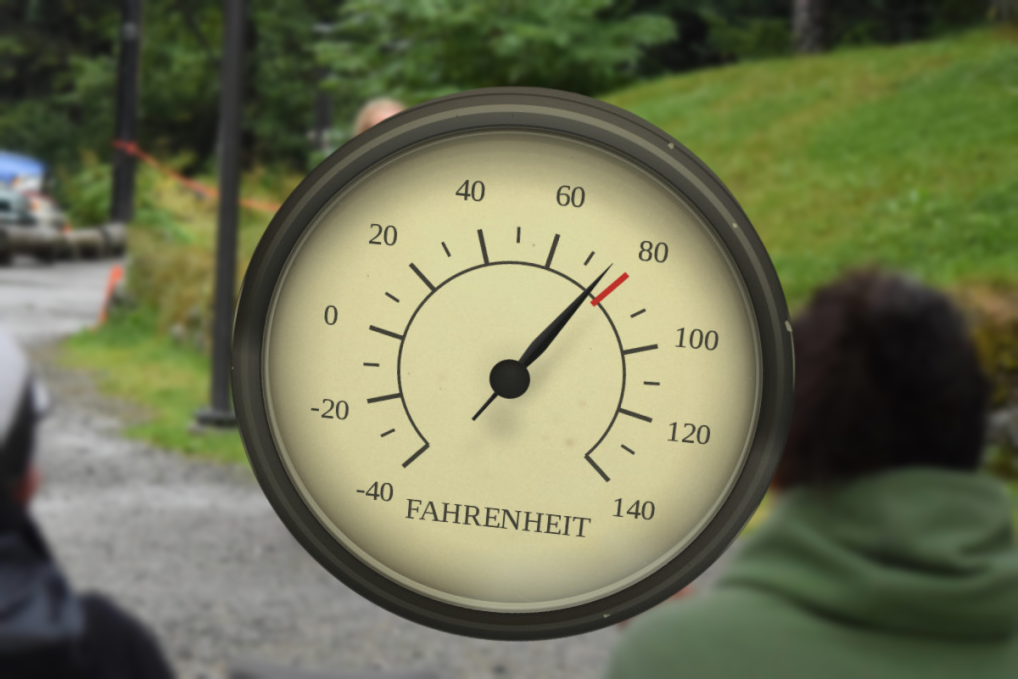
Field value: 75 °F
